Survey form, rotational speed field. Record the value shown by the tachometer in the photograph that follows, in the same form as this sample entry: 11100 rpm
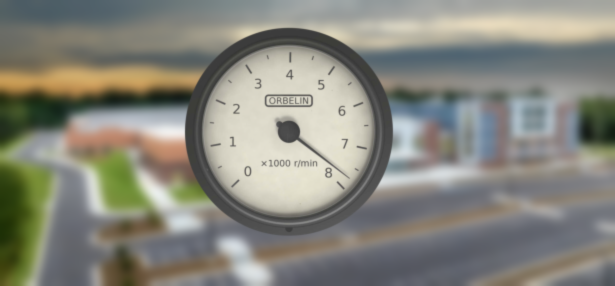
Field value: 7750 rpm
